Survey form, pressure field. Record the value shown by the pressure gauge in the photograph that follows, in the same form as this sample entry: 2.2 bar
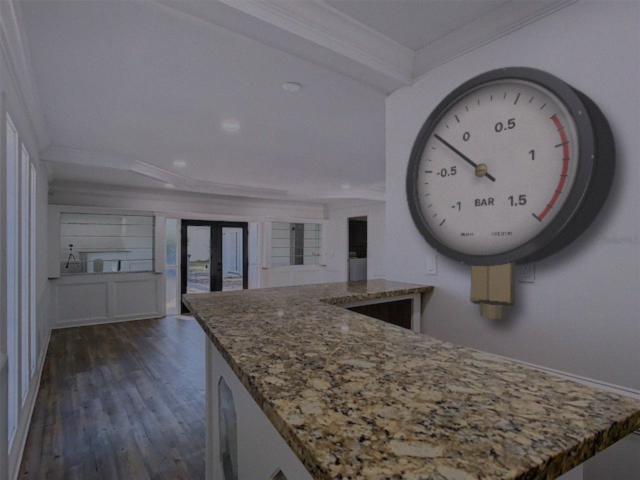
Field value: -0.2 bar
